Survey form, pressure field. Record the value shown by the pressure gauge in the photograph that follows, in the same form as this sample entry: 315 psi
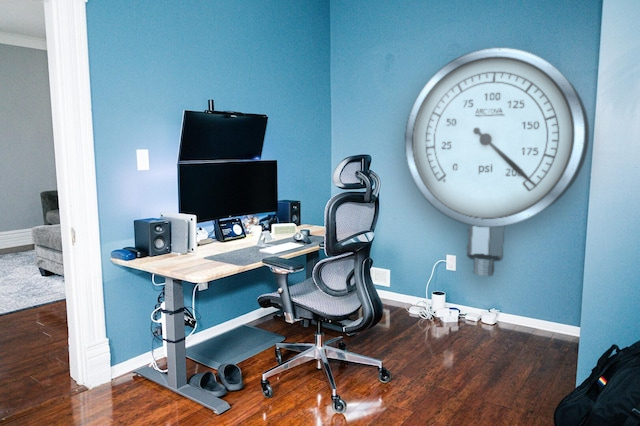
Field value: 195 psi
